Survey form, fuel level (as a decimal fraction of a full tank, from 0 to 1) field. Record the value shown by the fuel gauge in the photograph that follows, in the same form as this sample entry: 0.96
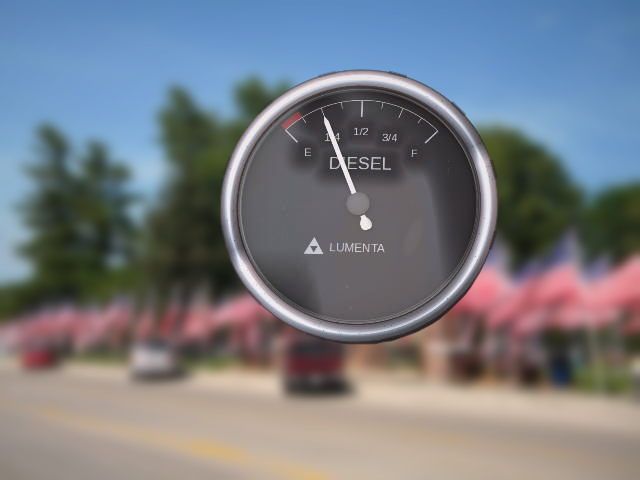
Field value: 0.25
